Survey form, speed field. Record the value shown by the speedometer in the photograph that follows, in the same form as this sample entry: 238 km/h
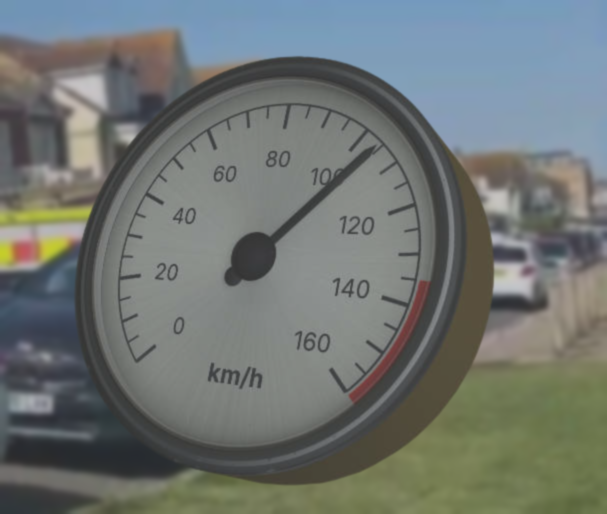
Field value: 105 km/h
